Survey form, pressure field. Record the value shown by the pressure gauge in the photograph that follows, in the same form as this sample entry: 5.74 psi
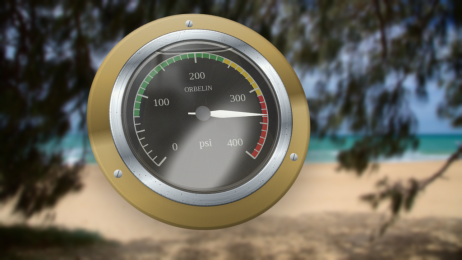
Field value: 340 psi
